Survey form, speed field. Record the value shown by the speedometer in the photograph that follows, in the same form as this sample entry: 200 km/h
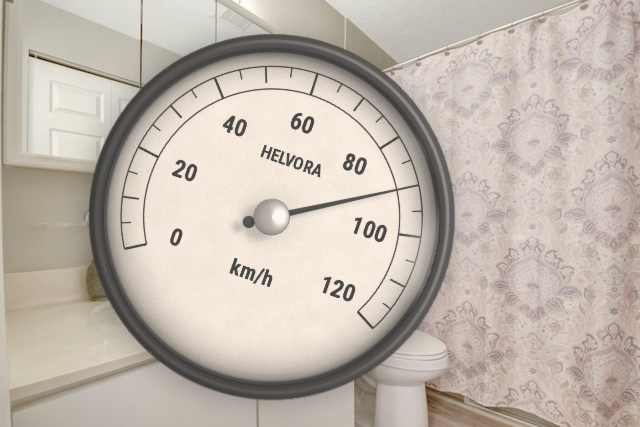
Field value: 90 km/h
